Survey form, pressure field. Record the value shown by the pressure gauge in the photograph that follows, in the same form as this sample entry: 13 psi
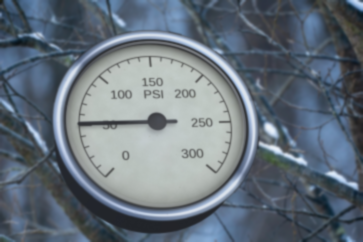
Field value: 50 psi
